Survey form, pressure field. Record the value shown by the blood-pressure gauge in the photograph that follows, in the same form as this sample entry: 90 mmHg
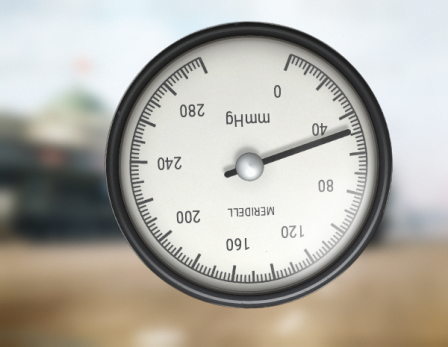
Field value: 48 mmHg
